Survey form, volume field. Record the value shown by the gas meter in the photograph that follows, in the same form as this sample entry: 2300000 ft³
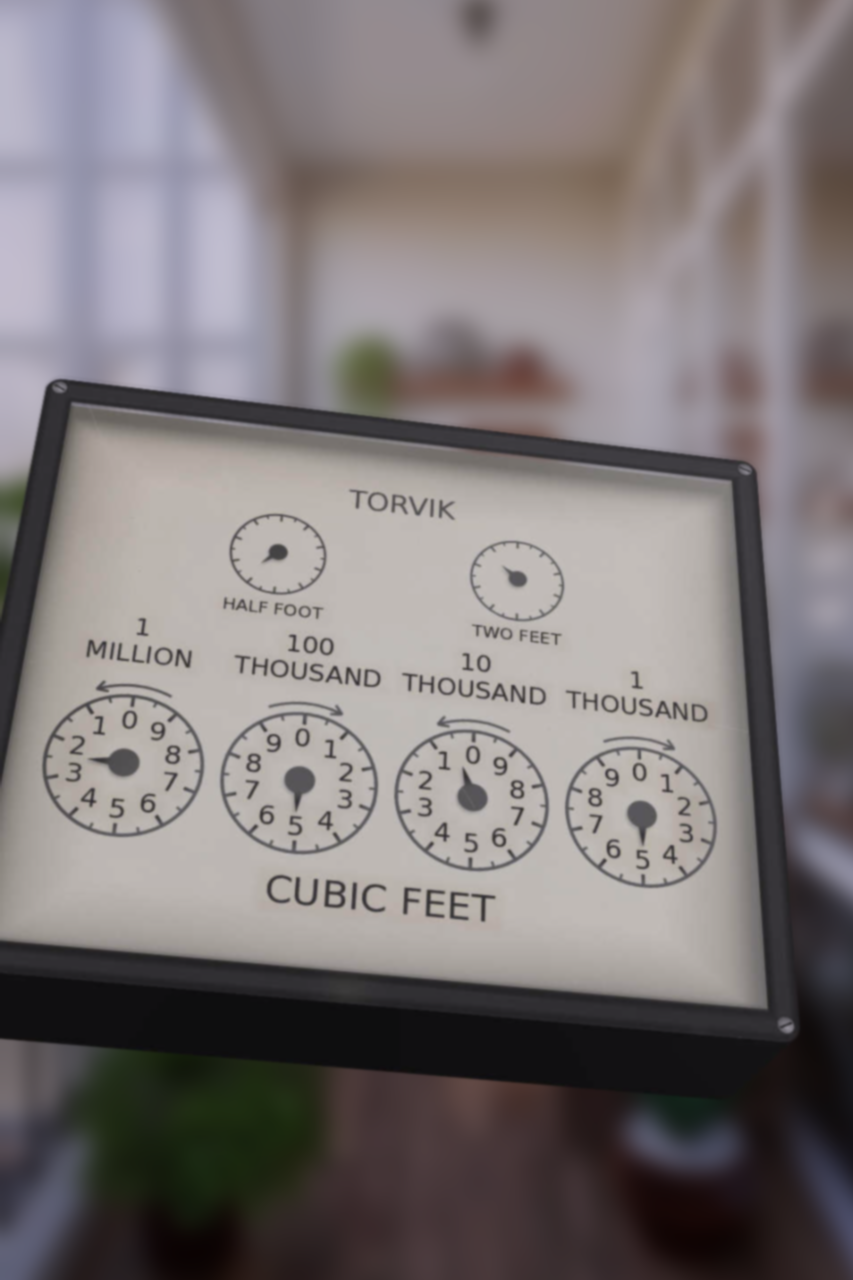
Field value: 250500 ft³
